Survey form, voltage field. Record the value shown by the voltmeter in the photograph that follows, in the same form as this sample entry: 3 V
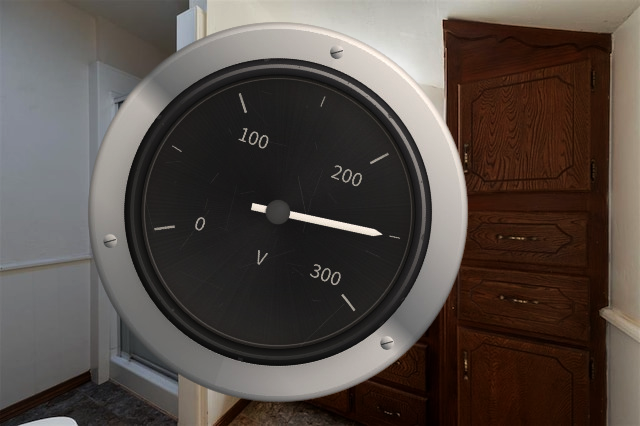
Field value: 250 V
